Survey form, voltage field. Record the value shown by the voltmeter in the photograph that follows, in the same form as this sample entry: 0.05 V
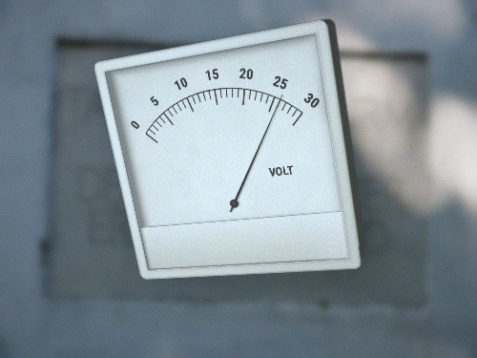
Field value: 26 V
